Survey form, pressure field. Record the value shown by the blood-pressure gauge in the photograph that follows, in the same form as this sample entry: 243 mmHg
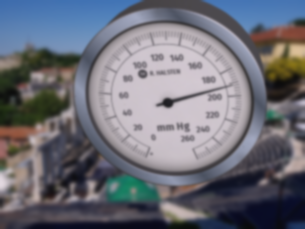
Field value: 190 mmHg
